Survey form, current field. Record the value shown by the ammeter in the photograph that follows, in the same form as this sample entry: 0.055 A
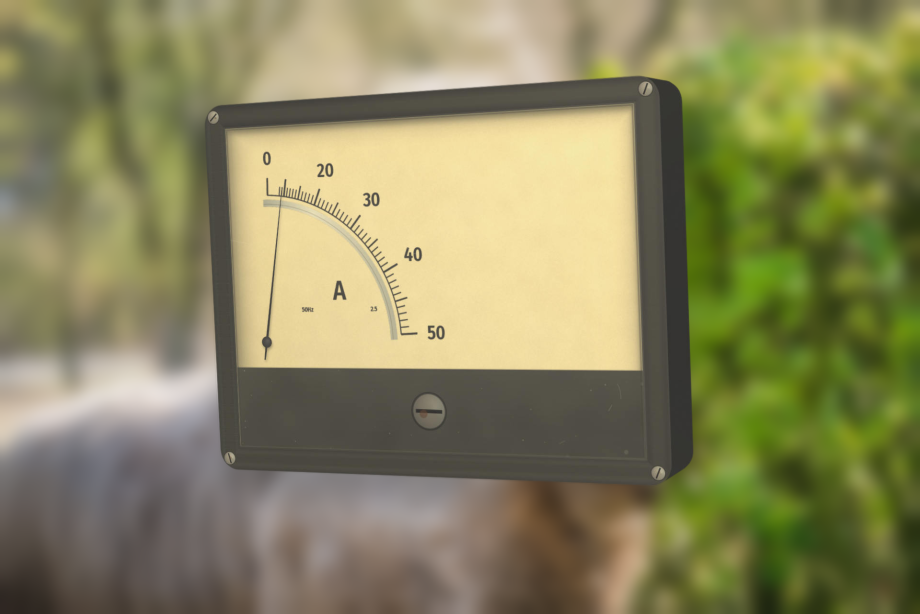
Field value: 10 A
